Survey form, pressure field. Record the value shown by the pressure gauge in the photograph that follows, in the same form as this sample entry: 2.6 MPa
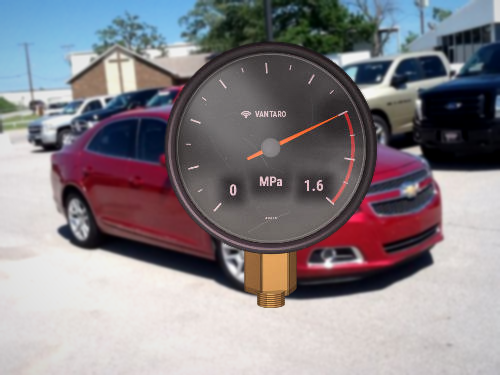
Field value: 1.2 MPa
